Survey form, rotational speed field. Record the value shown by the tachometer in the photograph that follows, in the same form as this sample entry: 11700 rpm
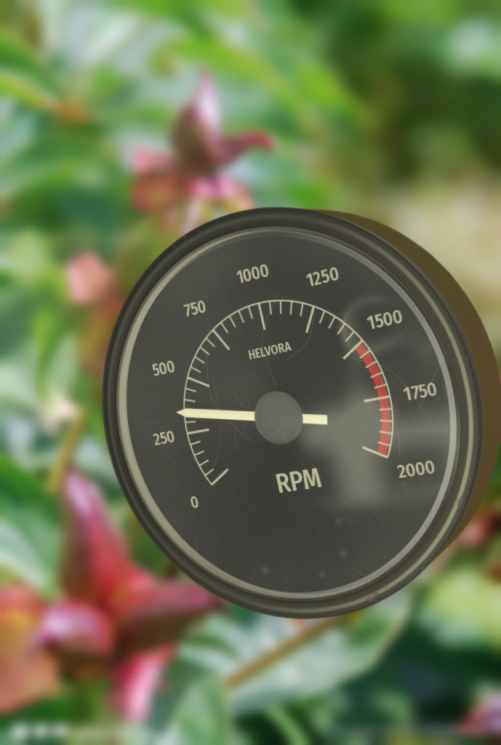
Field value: 350 rpm
